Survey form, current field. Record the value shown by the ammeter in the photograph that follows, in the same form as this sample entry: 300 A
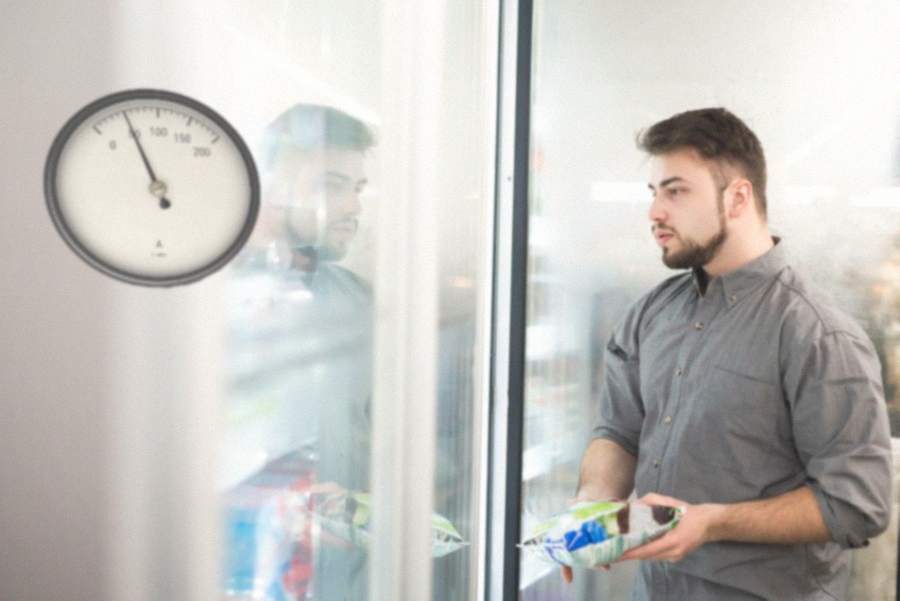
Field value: 50 A
